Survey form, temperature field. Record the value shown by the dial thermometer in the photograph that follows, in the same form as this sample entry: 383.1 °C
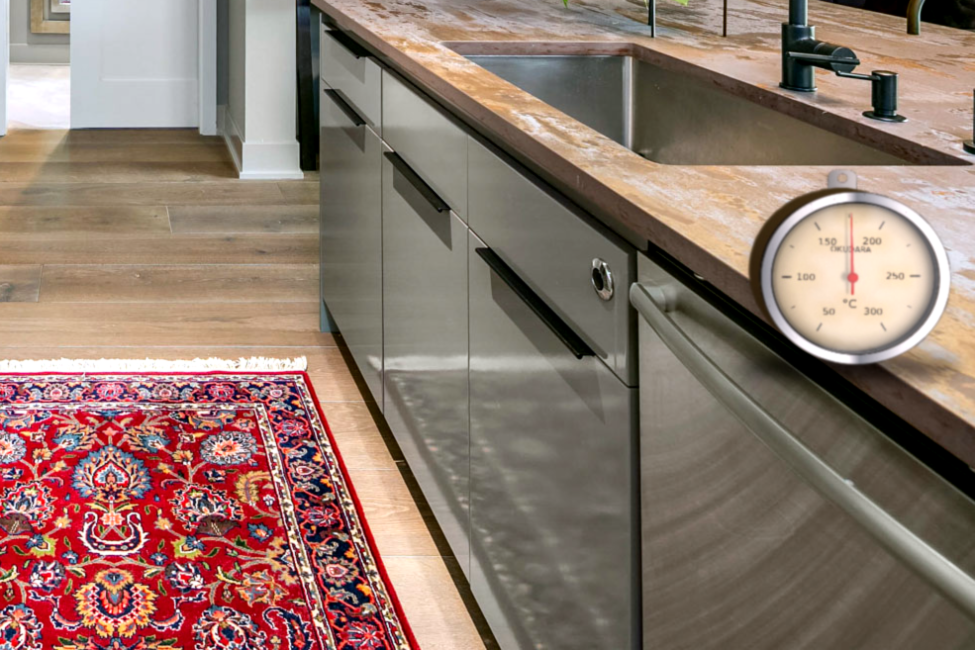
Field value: 175 °C
